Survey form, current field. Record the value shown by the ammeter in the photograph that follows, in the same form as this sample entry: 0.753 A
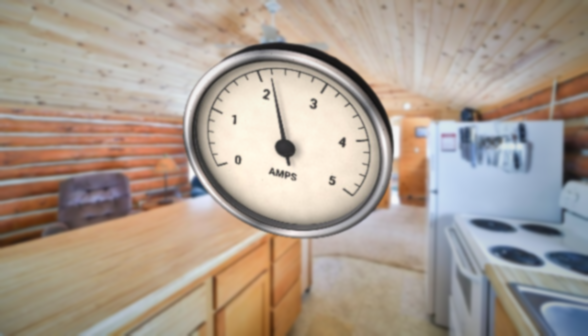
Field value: 2.2 A
